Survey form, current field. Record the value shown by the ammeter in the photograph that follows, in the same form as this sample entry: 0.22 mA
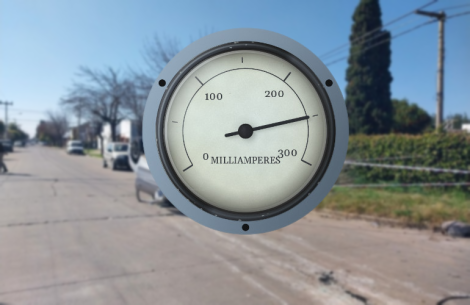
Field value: 250 mA
